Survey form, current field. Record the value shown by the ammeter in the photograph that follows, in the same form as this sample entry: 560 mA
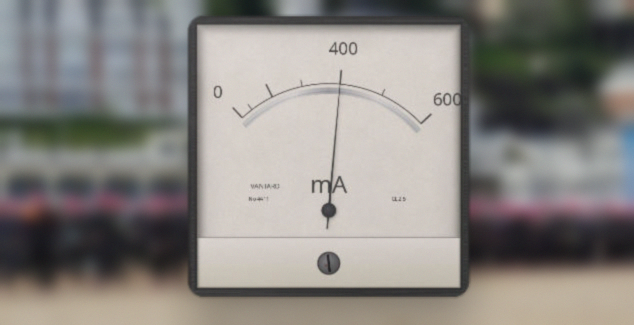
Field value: 400 mA
